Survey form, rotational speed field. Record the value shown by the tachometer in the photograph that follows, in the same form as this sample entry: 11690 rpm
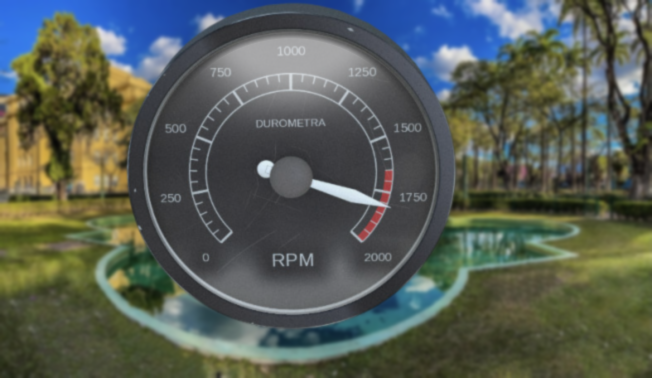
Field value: 1800 rpm
